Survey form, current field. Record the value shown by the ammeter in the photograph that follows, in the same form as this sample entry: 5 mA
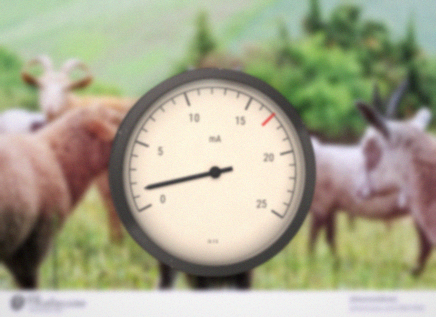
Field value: 1.5 mA
